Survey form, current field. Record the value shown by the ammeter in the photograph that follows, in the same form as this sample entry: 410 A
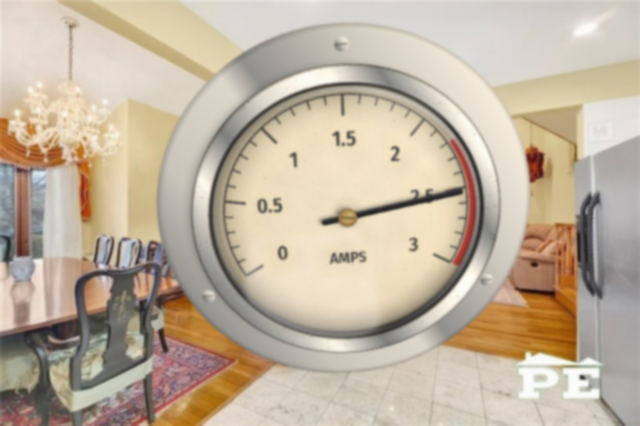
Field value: 2.5 A
